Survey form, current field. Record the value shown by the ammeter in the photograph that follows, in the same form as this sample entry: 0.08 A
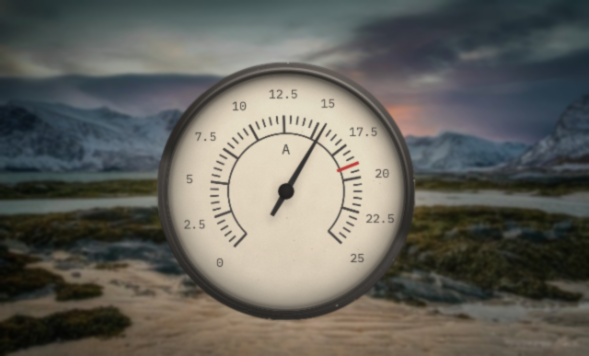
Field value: 15.5 A
